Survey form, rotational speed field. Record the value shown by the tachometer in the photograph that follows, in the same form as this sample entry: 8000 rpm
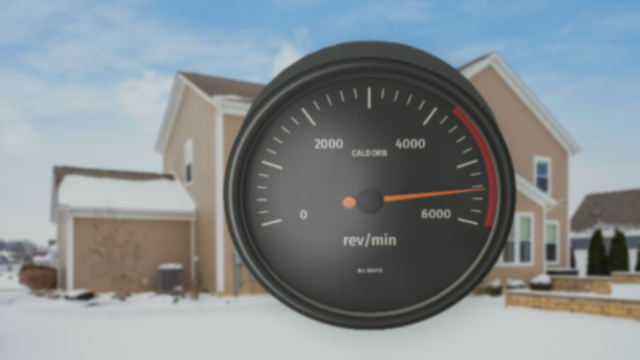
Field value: 5400 rpm
